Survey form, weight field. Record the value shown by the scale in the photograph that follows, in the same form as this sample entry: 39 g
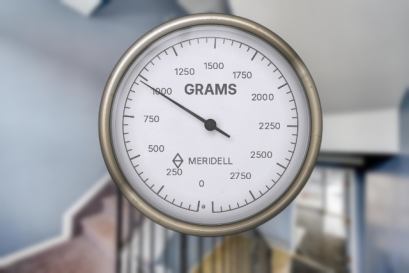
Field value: 975 g
